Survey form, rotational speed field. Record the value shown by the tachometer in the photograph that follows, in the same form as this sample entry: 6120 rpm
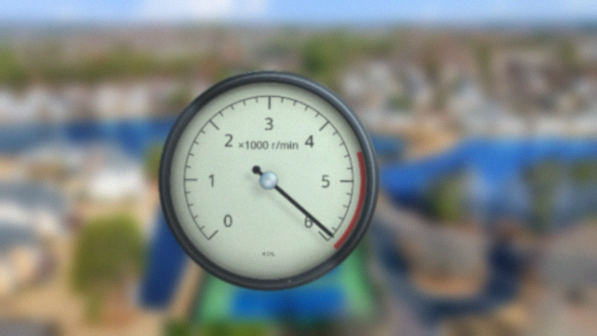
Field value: 5900 rpm
